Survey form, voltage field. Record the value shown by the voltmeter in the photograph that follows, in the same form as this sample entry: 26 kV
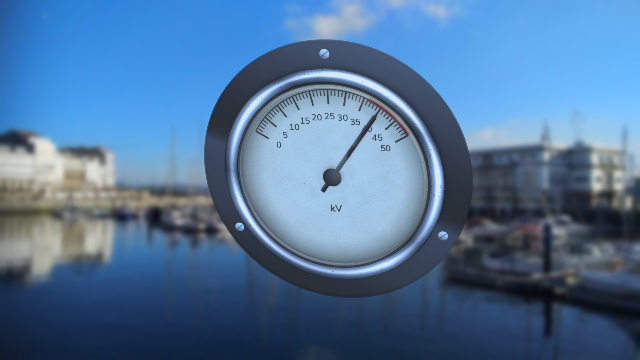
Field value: 40 kV
